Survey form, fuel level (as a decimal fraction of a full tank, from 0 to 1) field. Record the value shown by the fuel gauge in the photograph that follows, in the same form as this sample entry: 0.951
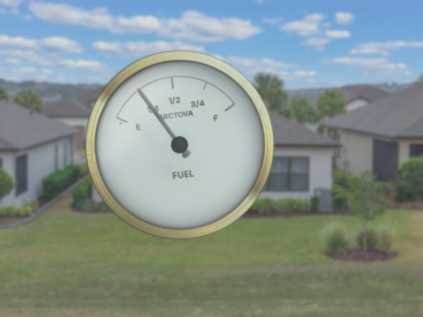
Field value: 0.25
